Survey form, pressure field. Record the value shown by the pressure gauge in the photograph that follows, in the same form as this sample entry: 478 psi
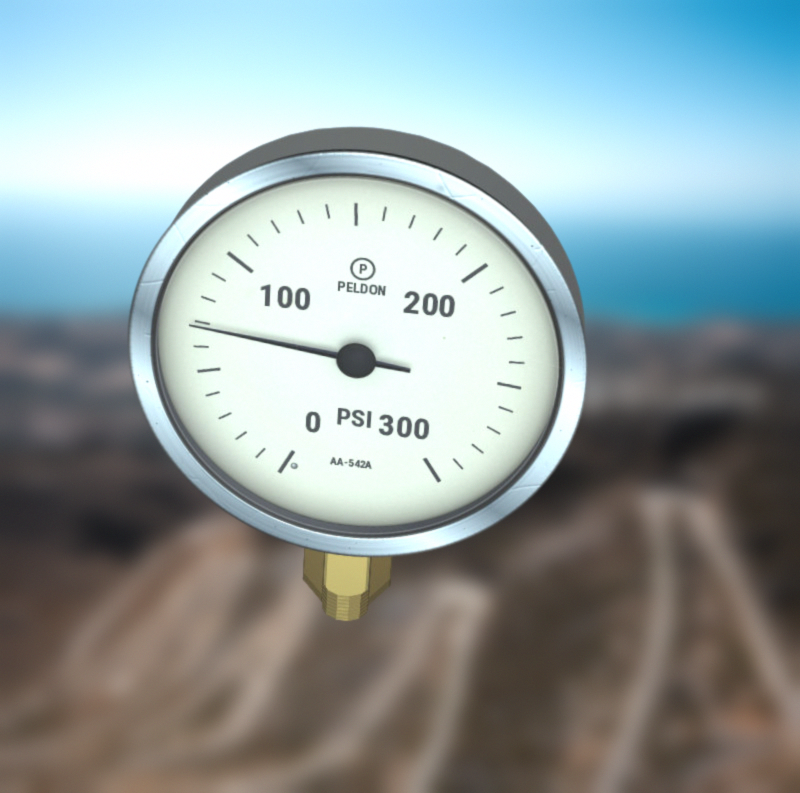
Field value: 70 psi
